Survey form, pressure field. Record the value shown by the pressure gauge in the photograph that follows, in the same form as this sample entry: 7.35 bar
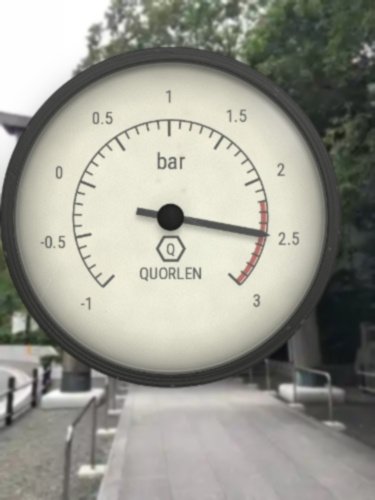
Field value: 2.5 bar
